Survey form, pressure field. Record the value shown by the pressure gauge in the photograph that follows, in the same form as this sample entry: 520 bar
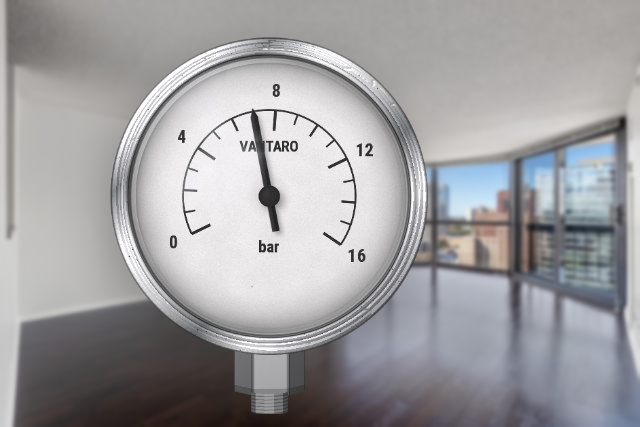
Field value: 7 bar
